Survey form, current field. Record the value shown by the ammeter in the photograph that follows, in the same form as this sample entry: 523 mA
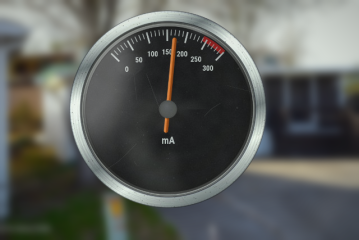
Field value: 170 mA
